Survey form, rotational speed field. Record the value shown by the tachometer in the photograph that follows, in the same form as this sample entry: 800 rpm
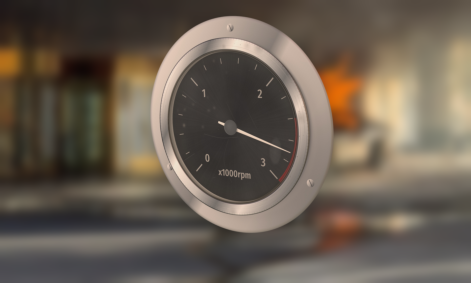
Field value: 2700 rpm
